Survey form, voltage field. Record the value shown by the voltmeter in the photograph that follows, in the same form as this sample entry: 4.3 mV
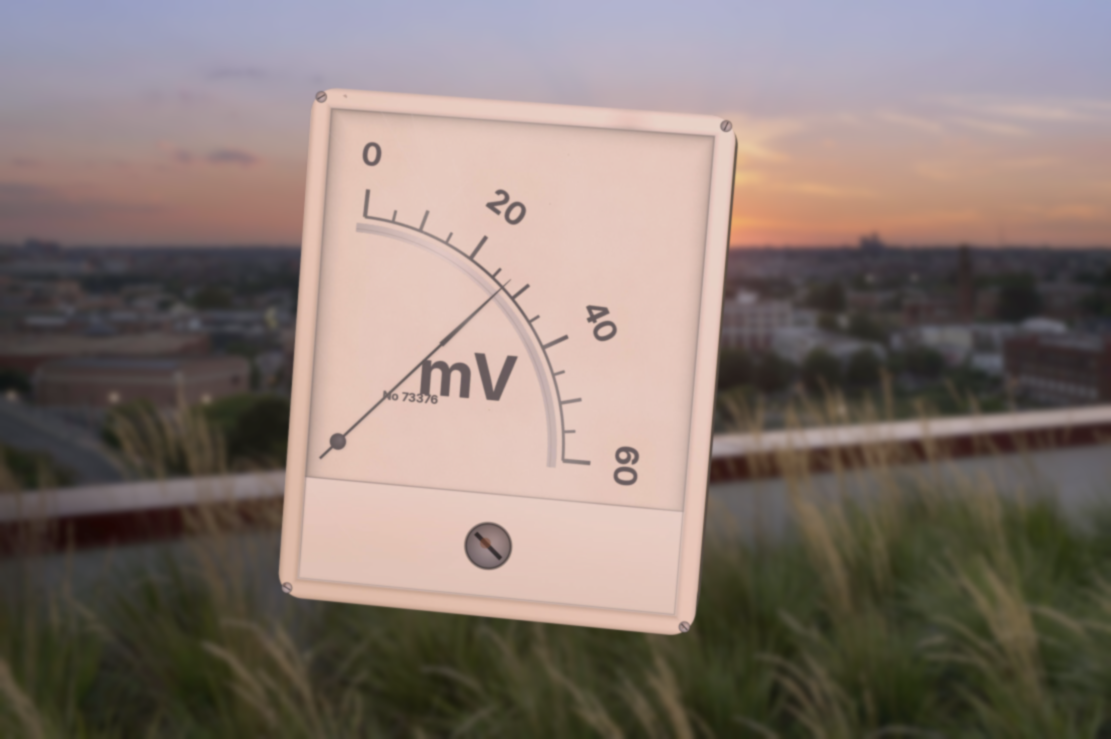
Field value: 27.5 mV
